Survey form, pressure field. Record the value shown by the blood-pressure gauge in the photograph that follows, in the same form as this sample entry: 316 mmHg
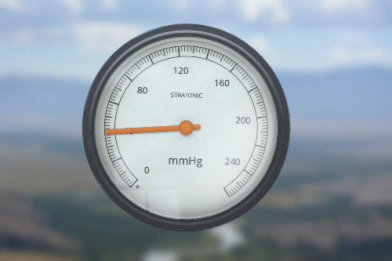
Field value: 40 mmHg
